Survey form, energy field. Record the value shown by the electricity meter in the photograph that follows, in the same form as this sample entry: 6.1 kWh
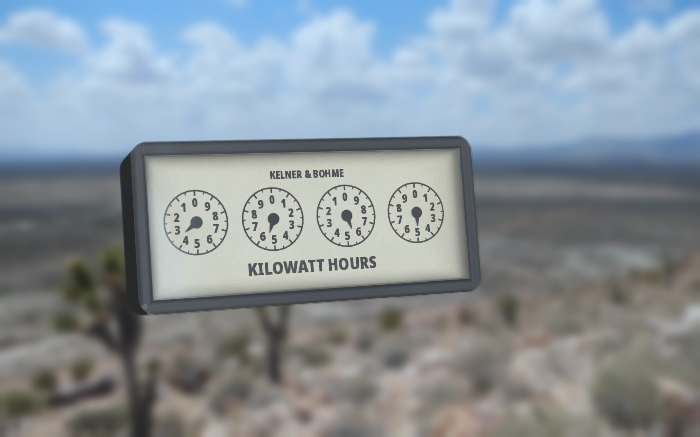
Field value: 3555 kWh
